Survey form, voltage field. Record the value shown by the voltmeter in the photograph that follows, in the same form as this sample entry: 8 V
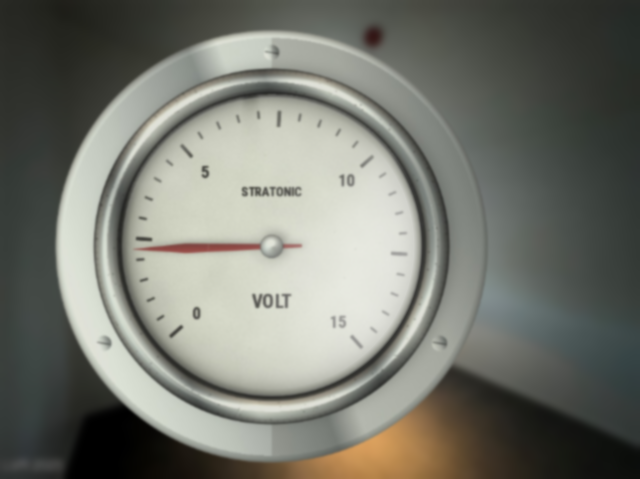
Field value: 2.25 V
